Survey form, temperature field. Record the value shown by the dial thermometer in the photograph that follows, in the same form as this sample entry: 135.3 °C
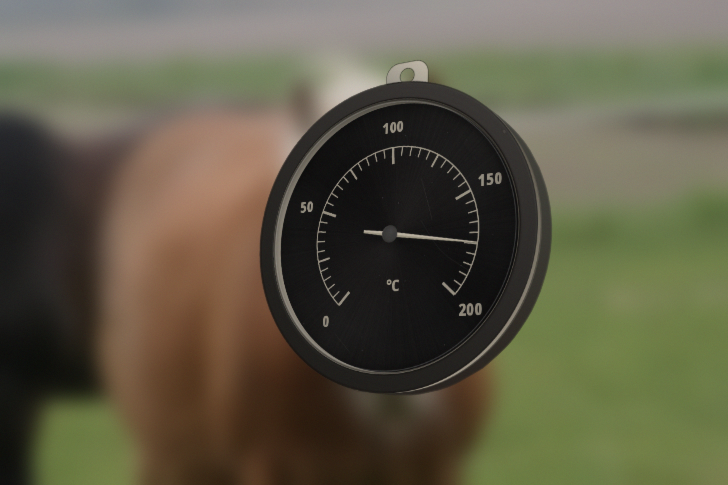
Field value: 175 °C
